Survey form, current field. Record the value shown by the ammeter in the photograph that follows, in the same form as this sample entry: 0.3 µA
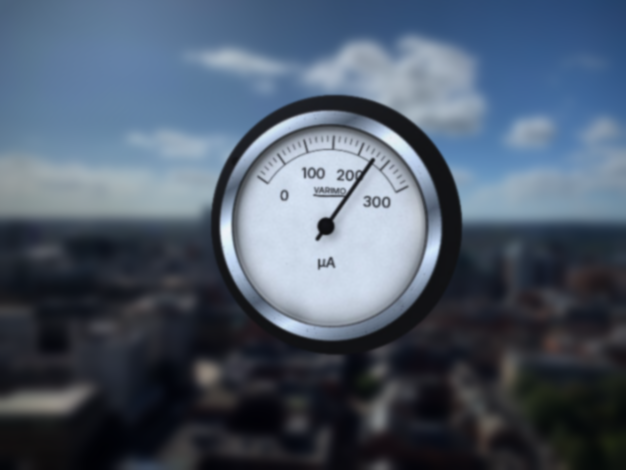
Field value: 230 µA
